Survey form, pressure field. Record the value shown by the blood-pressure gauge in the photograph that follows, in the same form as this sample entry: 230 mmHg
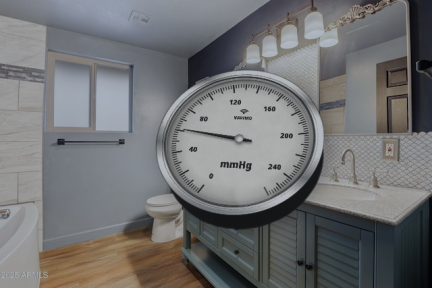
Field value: 60 mmHg
